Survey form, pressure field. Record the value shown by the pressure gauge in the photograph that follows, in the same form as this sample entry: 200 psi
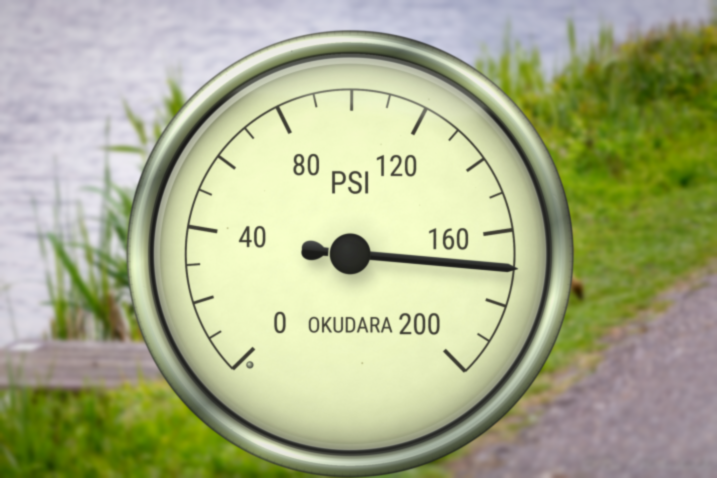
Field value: 170 psi
